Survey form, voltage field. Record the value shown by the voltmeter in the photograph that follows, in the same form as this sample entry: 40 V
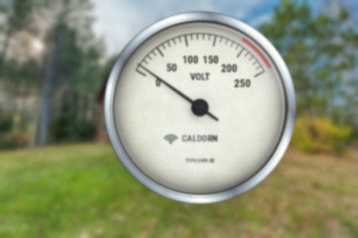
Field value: 10 V
